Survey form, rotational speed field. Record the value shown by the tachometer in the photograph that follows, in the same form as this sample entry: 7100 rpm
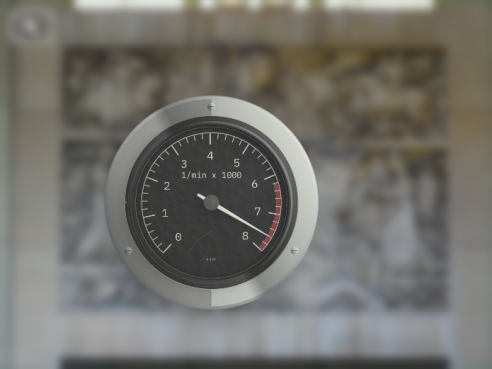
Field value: 7600 rpm
